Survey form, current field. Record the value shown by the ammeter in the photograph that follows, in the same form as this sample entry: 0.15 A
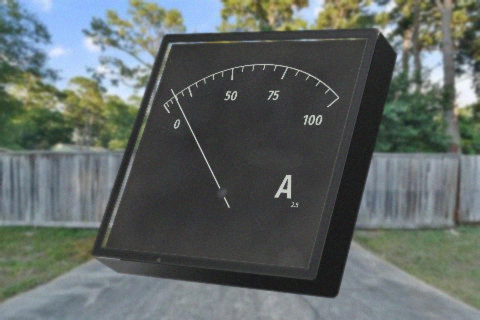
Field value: 15 A
